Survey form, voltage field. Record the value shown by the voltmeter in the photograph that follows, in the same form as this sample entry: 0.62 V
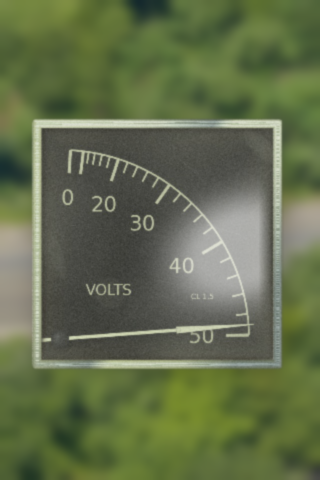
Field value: 49 V
